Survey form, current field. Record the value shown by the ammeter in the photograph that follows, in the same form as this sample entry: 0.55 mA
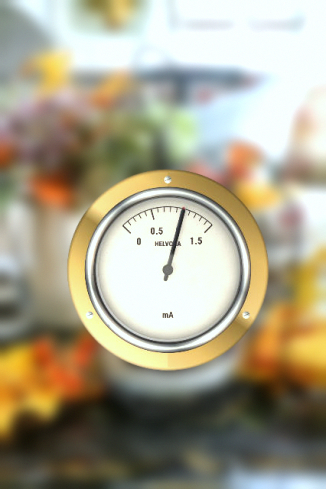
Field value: 1 mA
